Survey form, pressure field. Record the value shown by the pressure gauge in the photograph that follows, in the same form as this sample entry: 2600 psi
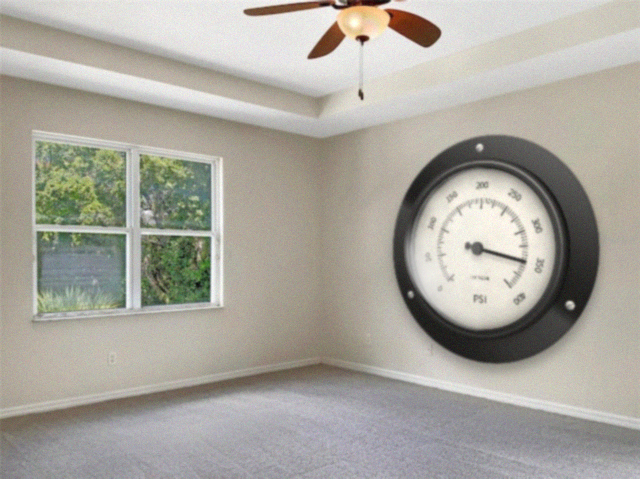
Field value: 350 psi
